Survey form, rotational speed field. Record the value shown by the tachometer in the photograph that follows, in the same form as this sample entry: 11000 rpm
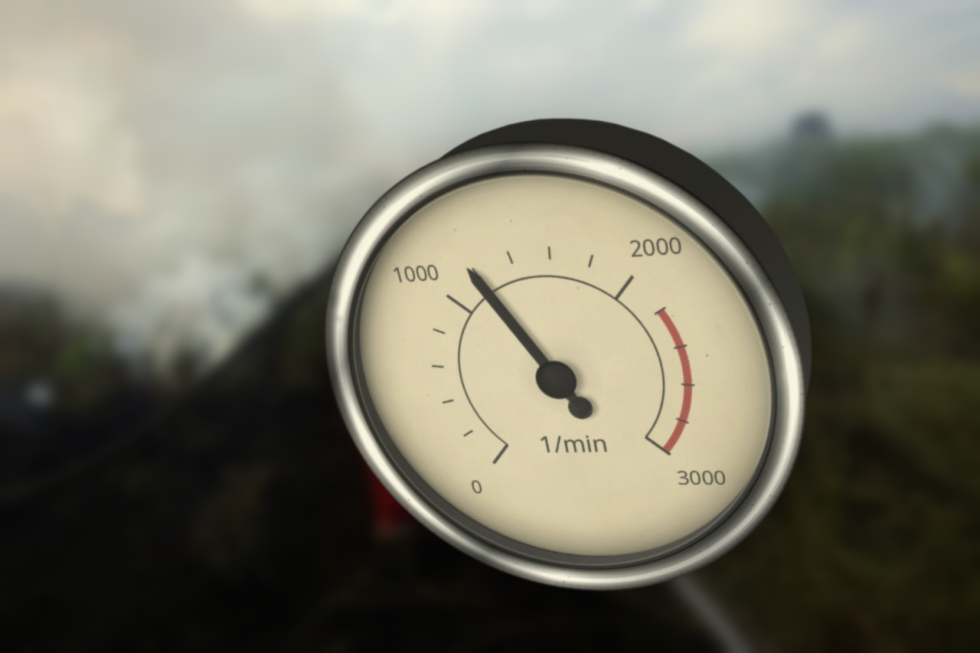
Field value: 1200 rpm
